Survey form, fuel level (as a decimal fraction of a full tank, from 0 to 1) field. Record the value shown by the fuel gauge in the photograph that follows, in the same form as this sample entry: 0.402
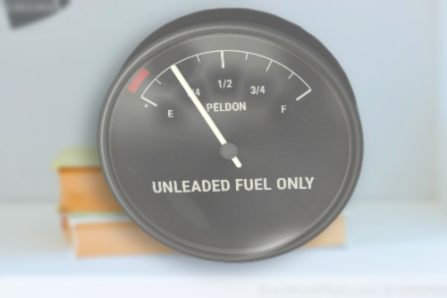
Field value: 0.25
